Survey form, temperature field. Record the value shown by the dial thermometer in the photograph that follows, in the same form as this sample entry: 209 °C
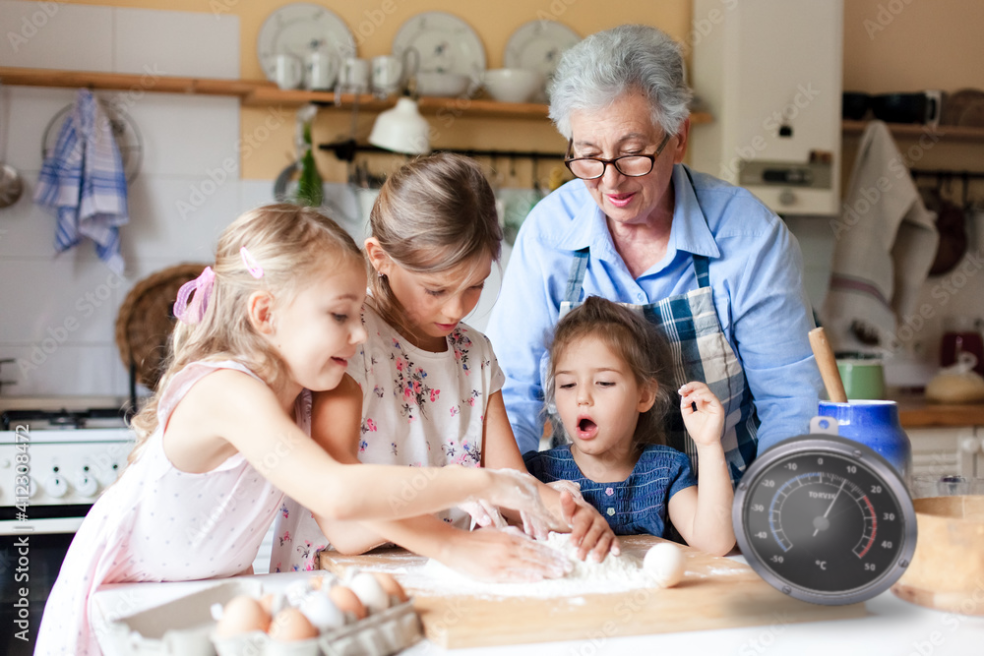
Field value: 10 °C
